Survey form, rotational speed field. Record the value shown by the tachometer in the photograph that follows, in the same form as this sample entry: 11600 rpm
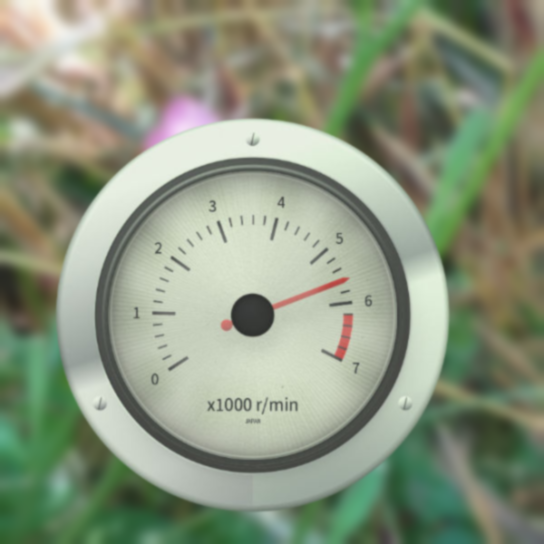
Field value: 5600 rpm
